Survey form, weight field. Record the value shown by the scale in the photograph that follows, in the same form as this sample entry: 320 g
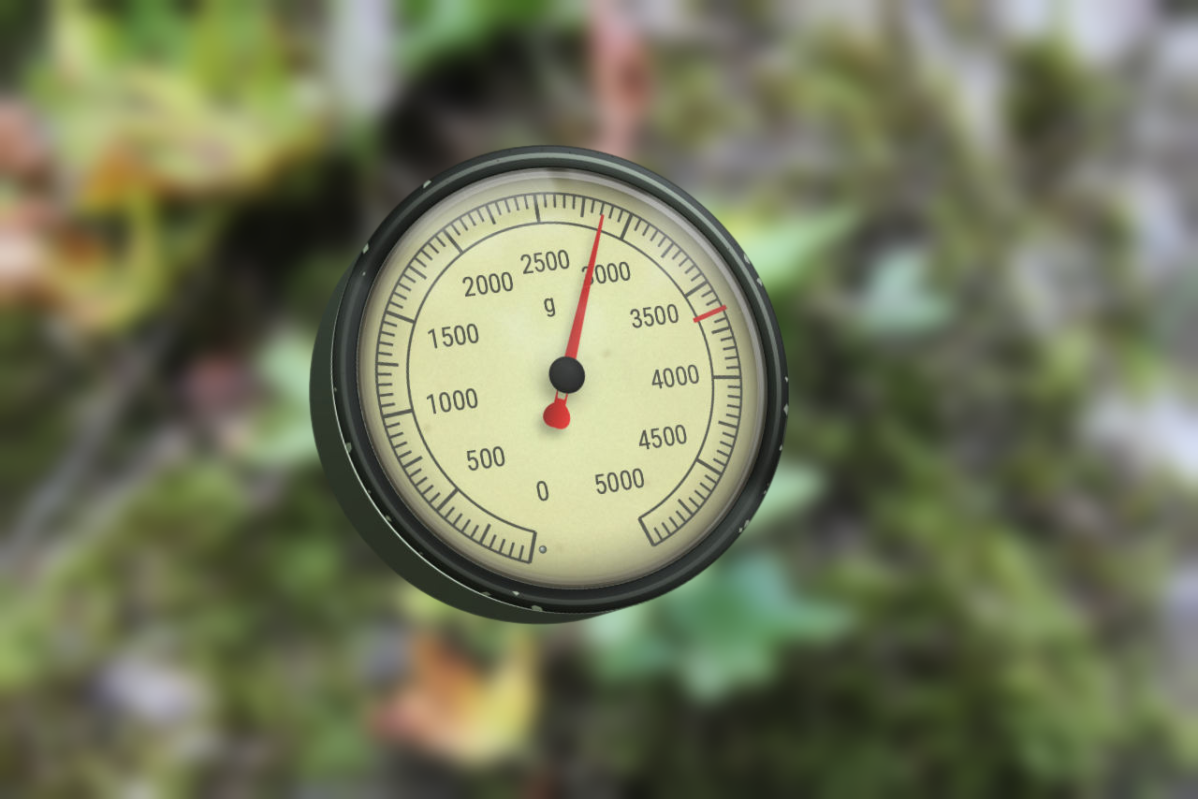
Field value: 2850 g
